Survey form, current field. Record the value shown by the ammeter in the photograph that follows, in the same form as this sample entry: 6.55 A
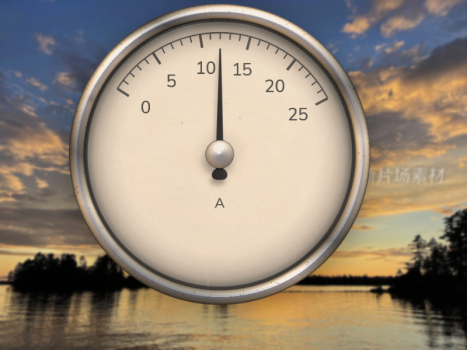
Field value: 12 A
